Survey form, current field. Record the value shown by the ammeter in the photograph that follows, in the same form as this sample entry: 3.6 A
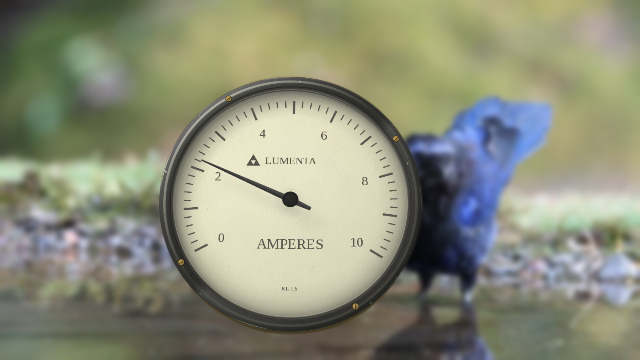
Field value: 2.2 A
